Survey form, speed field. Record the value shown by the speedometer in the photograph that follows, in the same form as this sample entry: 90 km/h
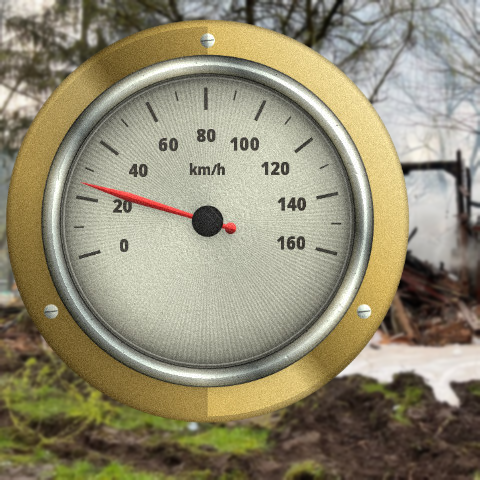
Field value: 25 km/h
